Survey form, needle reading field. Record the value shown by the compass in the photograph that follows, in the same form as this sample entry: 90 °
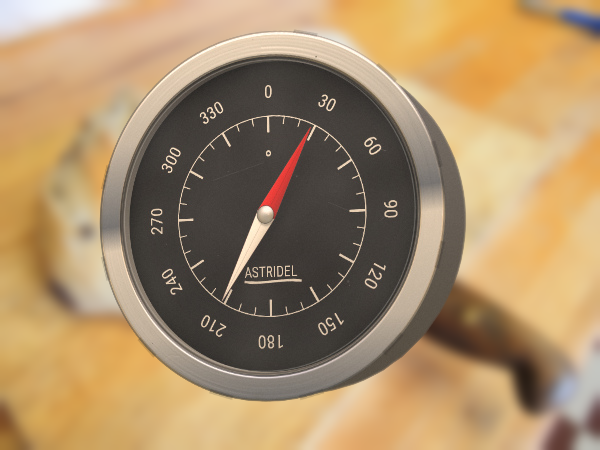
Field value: 30 °
